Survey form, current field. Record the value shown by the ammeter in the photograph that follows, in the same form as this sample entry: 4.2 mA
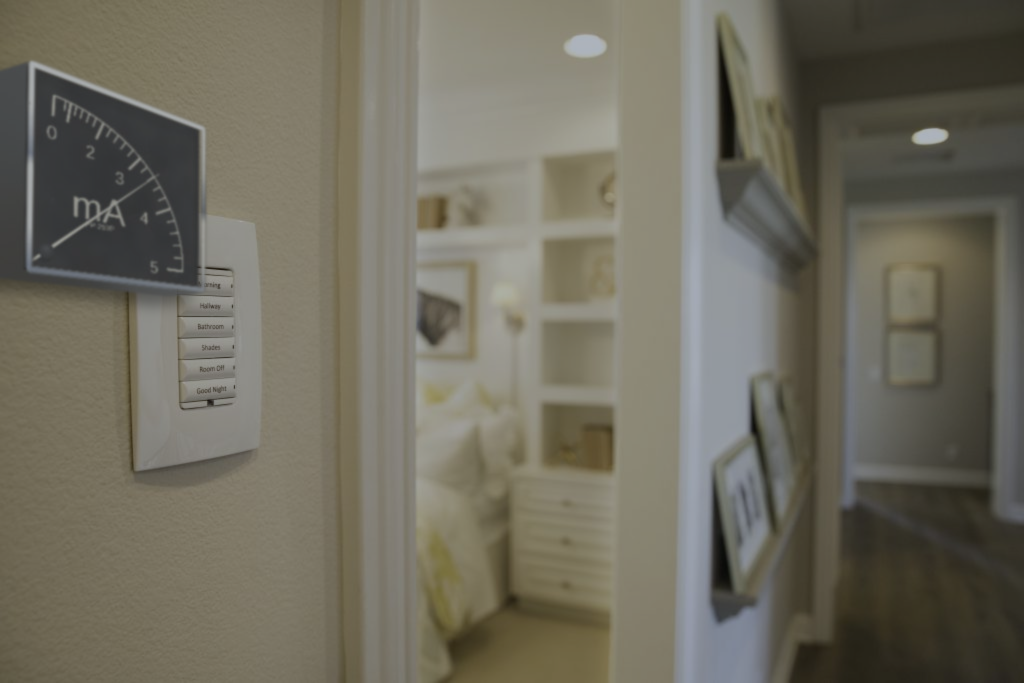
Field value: 3.4 mA
